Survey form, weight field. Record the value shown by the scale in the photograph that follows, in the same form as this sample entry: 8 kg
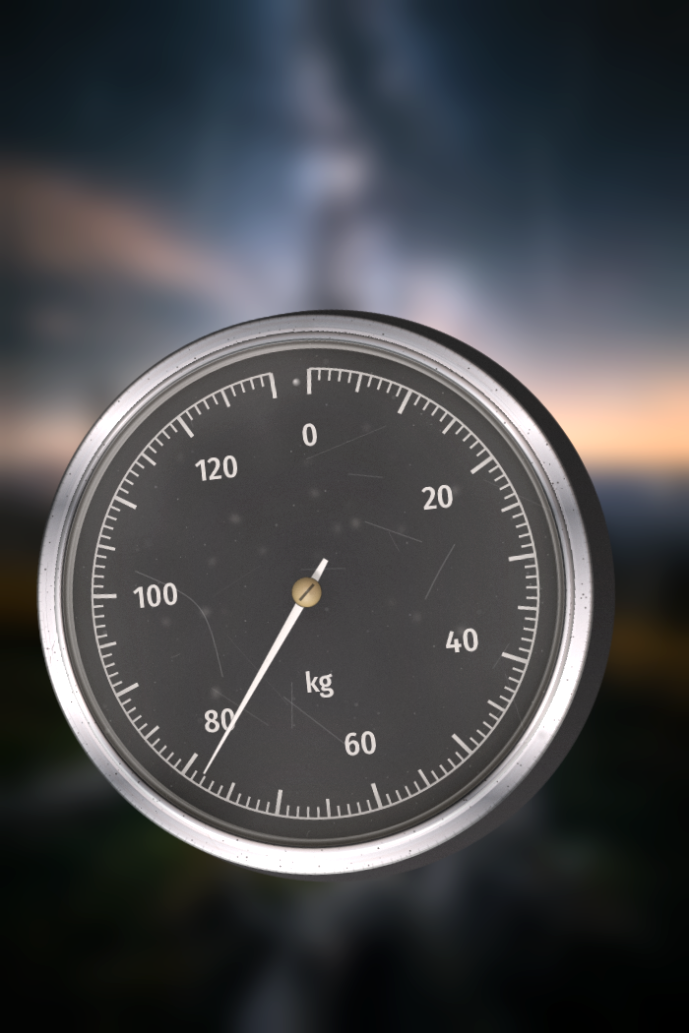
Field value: 78 kg
